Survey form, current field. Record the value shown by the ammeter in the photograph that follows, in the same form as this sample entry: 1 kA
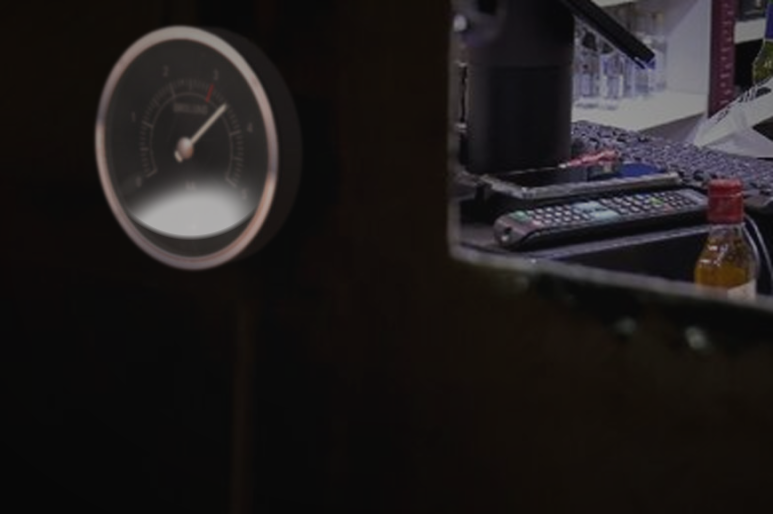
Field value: 3.5 kA
